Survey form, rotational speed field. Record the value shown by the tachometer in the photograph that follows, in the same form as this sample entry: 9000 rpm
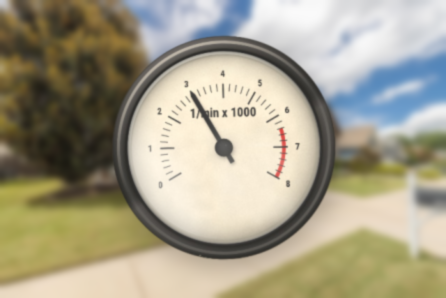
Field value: 3000 rpm
